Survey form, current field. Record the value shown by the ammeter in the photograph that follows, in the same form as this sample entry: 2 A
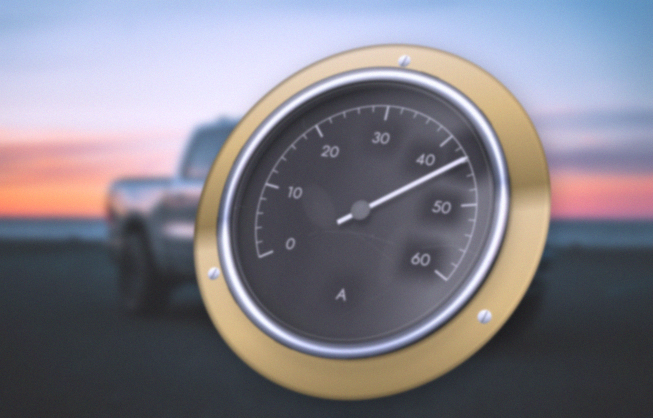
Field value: 44 A
